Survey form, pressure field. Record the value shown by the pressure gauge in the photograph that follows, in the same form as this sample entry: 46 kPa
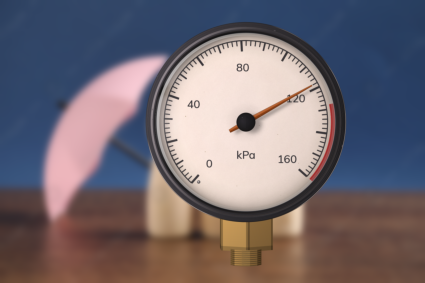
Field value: 118 kPa
